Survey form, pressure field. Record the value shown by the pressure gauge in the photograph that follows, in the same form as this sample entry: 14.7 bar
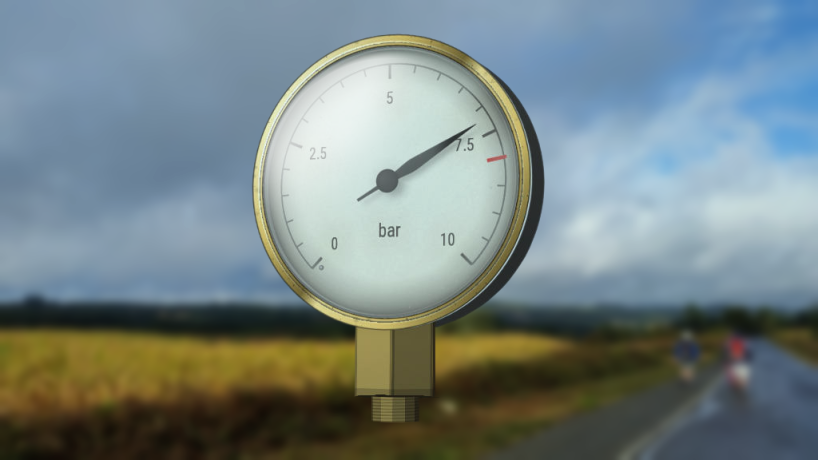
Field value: 7.25 bar
